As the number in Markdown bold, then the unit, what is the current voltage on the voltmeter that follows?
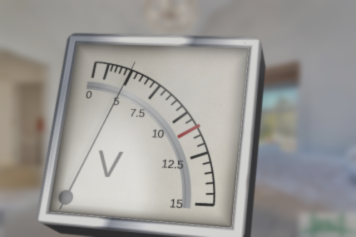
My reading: **5** V
